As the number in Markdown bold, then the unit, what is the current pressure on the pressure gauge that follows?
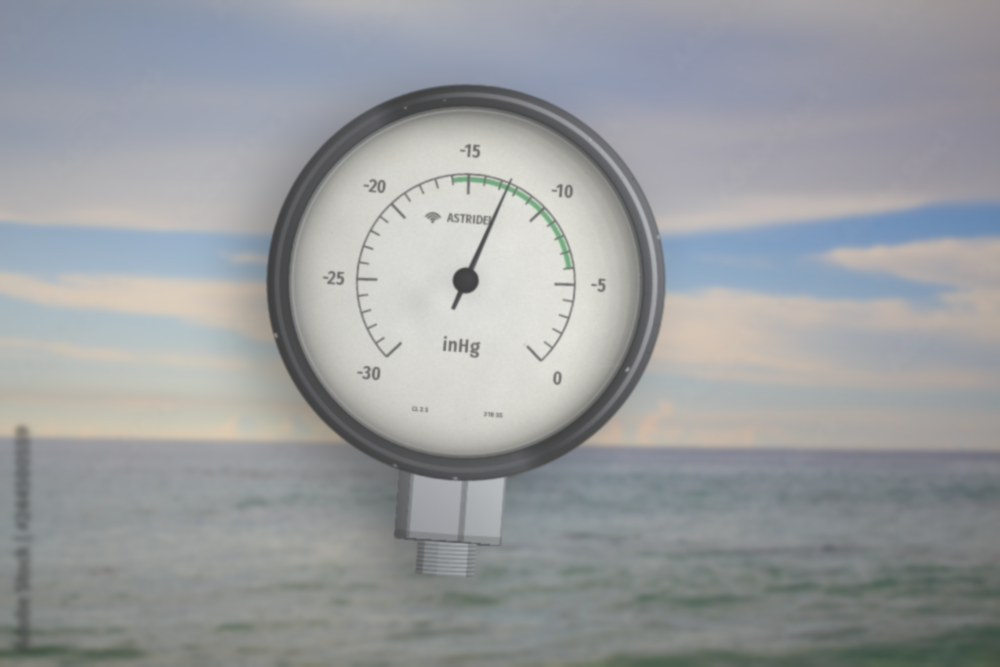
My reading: **-12.5** inHg
